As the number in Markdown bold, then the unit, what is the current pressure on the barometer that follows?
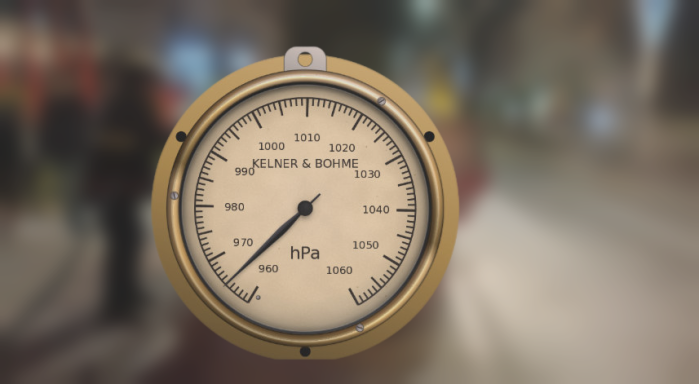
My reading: **965** hPa
